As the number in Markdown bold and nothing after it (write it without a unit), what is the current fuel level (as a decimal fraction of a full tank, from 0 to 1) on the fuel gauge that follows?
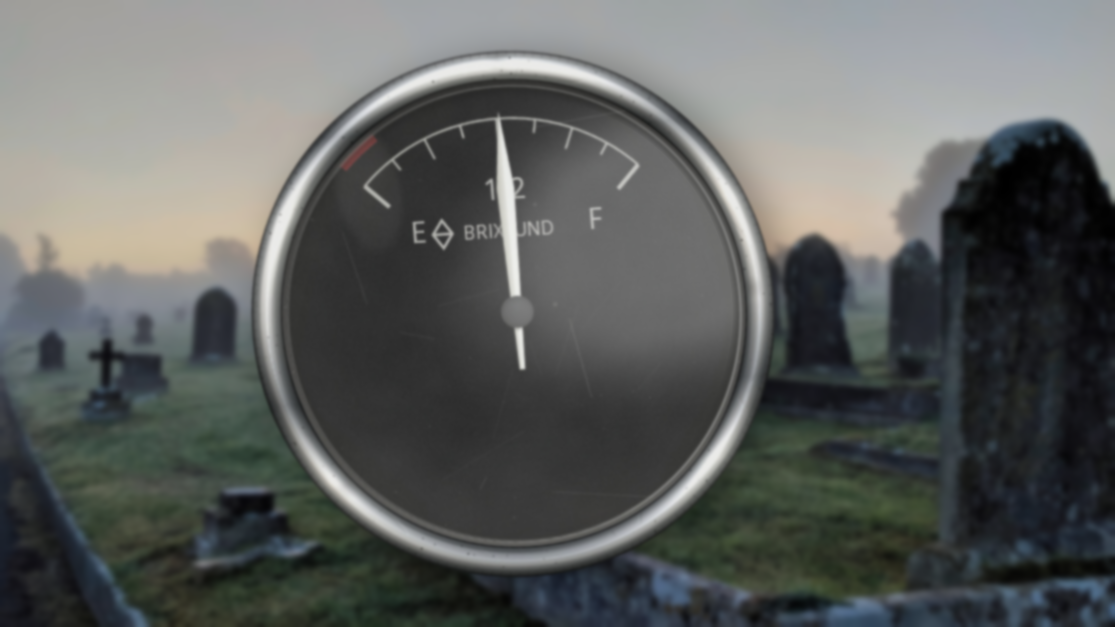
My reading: **0.5**
